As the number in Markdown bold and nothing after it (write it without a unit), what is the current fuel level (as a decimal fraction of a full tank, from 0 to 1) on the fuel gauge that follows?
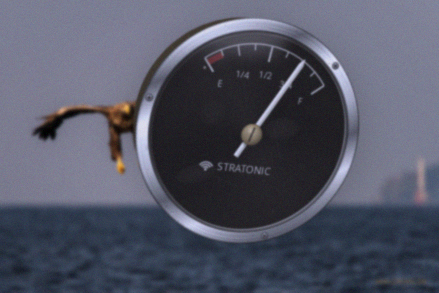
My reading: **0.75**
